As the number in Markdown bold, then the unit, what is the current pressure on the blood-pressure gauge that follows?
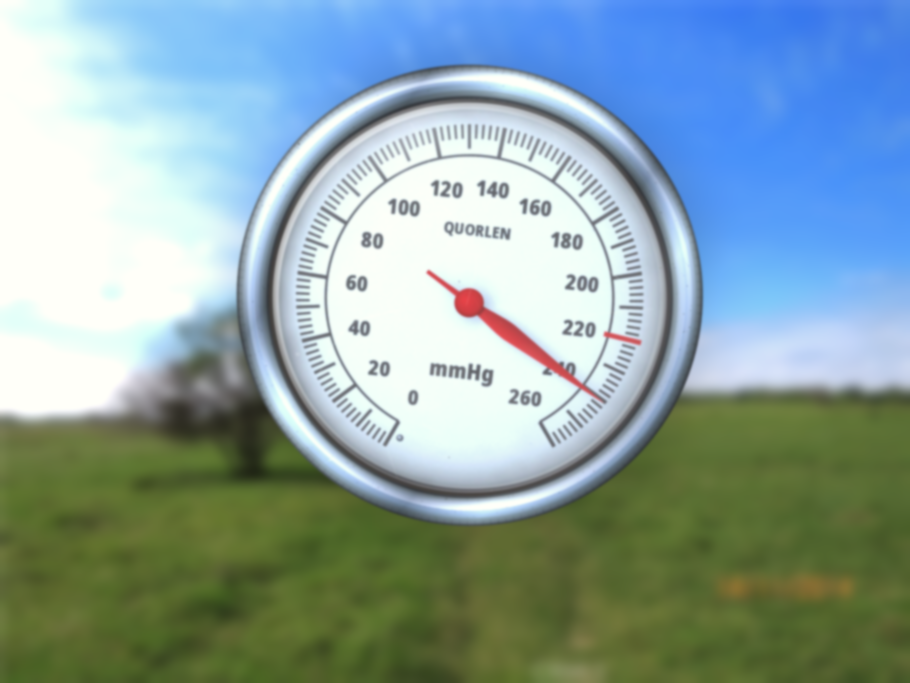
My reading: **240** mmHg
